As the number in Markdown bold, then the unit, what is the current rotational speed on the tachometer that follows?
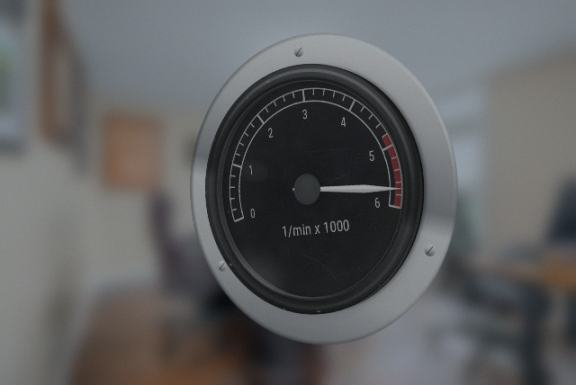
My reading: **5700** rpm
